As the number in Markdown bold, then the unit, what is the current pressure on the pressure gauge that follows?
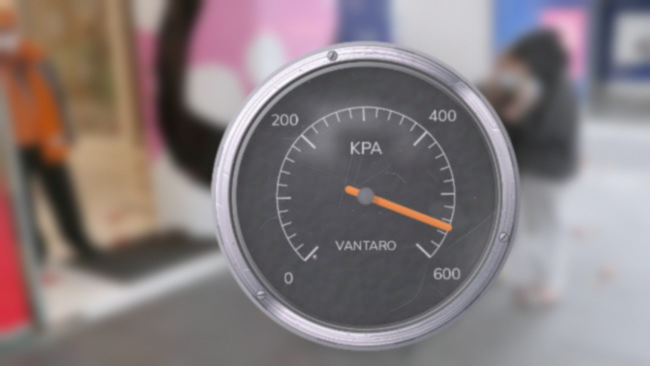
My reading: **550** kPa
